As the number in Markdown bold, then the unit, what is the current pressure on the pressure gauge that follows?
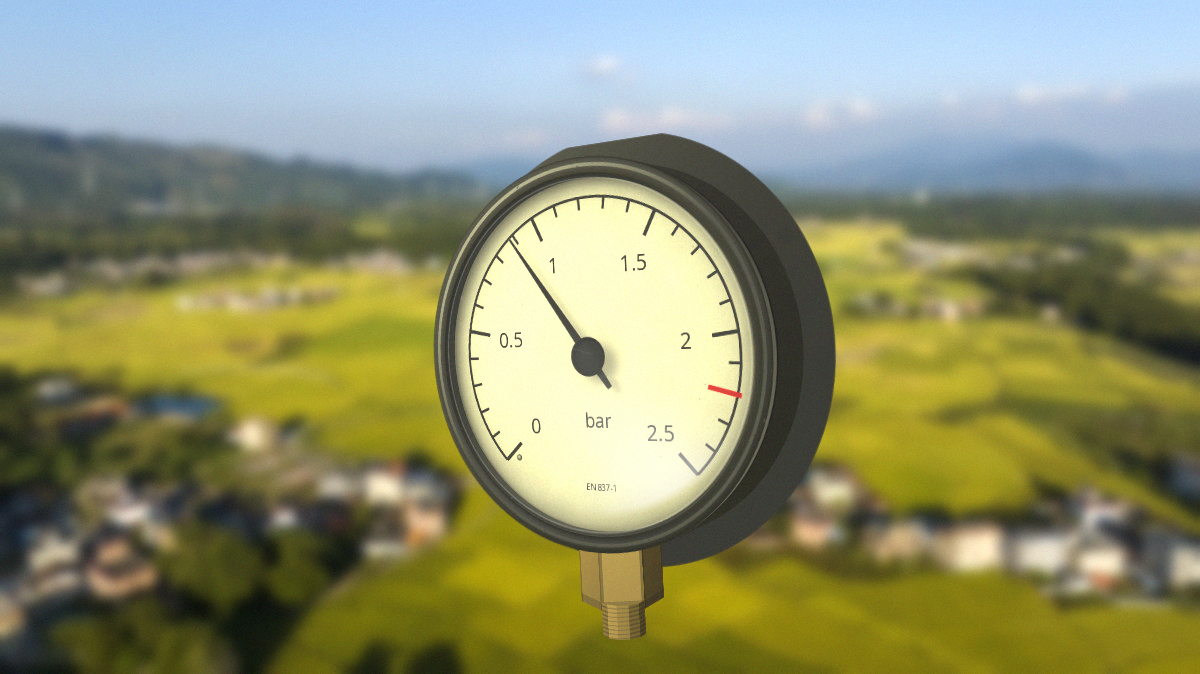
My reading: **0.9** bar
